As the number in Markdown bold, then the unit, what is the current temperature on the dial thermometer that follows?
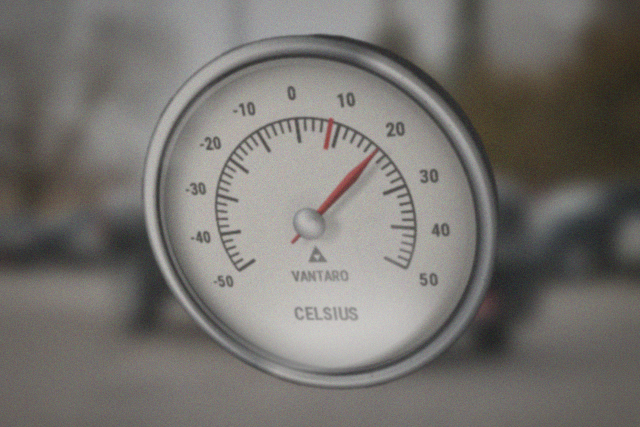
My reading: **20** °C
